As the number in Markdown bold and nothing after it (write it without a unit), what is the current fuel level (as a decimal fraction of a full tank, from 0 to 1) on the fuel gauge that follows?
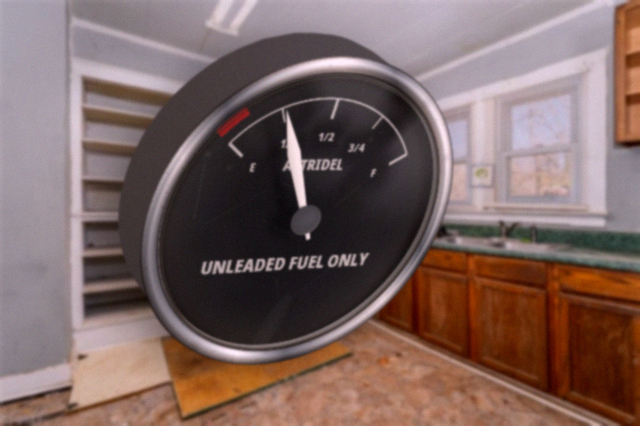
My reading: **0.25**
